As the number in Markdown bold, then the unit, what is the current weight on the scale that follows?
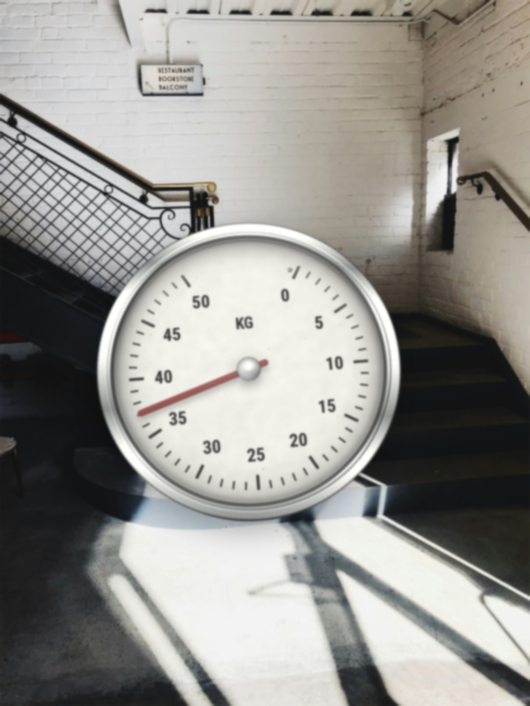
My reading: **37** kg
